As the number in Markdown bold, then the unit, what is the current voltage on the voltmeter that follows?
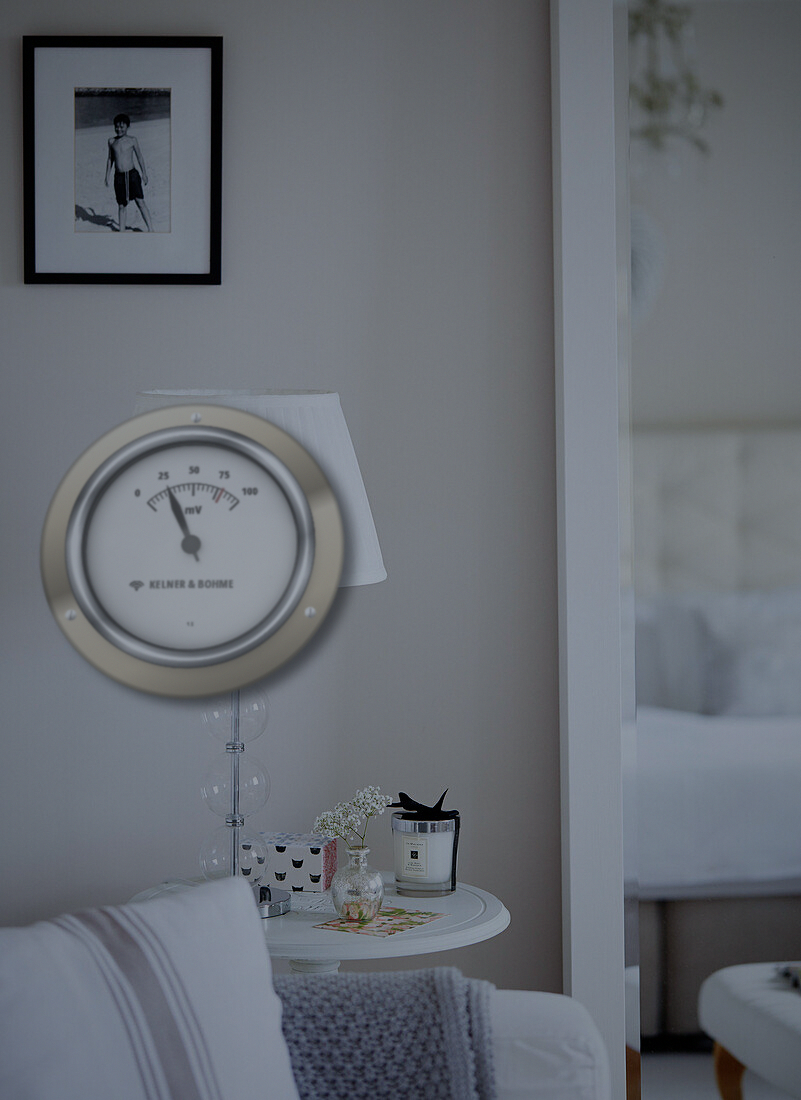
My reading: **25** mV
